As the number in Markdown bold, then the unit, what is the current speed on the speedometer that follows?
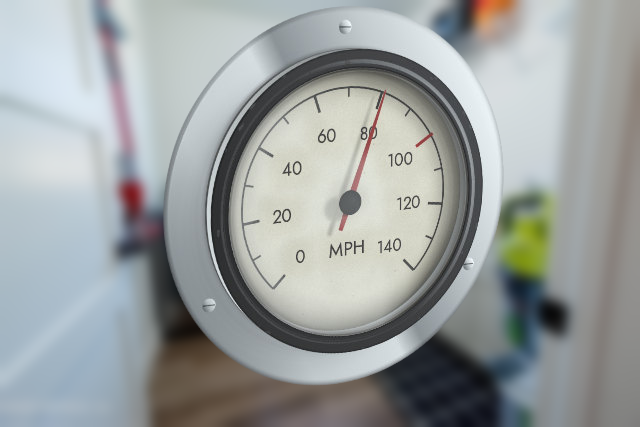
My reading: **80** mph
